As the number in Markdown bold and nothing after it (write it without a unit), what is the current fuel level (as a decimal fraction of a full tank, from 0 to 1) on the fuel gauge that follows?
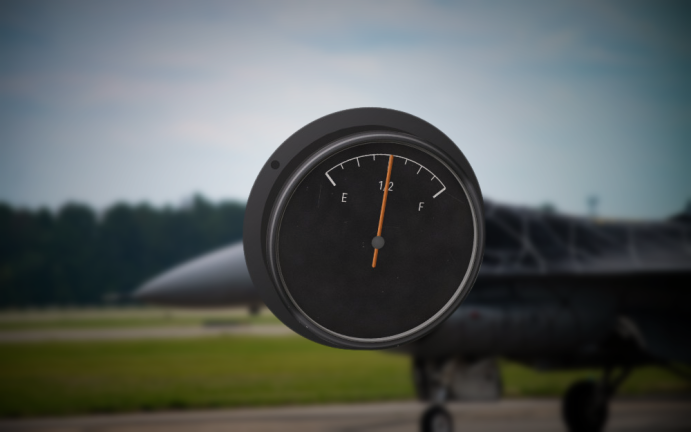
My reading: **0.5**
